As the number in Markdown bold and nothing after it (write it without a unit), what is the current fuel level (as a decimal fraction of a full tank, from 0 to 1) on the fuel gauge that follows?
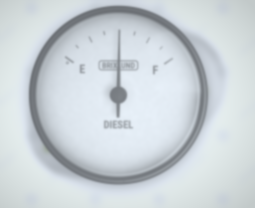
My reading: **0.5**
